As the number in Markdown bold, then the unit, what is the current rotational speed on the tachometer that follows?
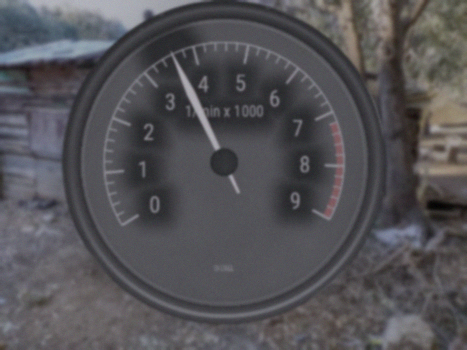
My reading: **3600** rpm
